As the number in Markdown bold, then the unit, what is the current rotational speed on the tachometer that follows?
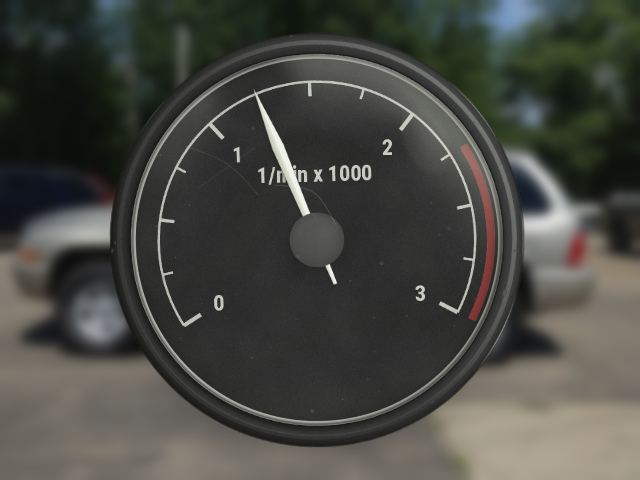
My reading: **1250** rpm
